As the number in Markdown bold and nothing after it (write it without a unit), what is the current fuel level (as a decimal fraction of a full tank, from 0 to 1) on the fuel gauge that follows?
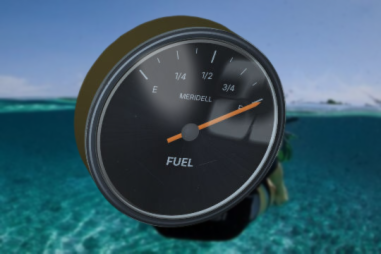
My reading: **1**
